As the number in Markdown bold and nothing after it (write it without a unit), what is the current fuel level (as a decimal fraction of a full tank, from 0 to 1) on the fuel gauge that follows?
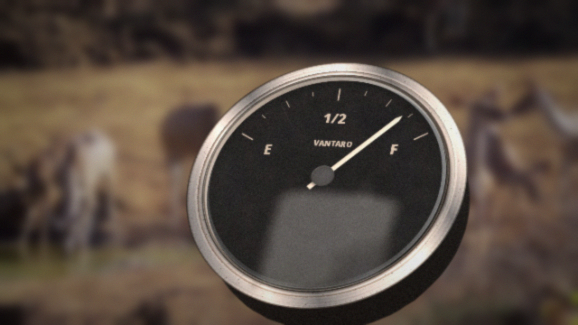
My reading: **0.875**
